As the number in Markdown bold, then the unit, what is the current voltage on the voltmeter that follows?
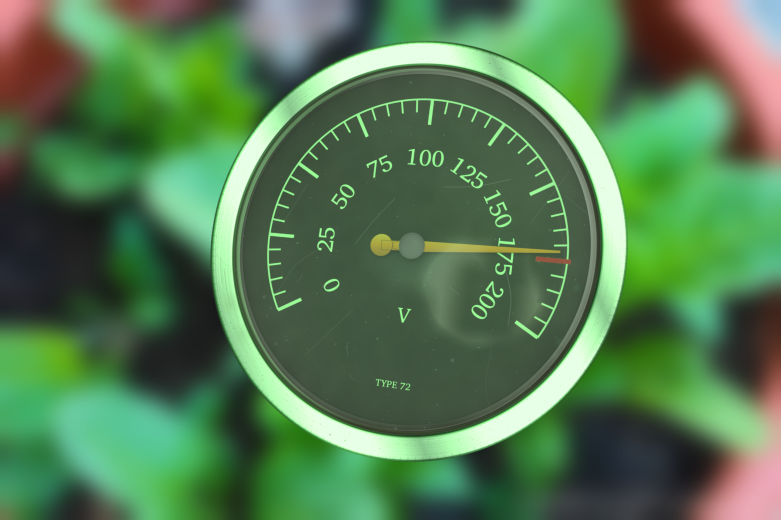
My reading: **172.5** V
